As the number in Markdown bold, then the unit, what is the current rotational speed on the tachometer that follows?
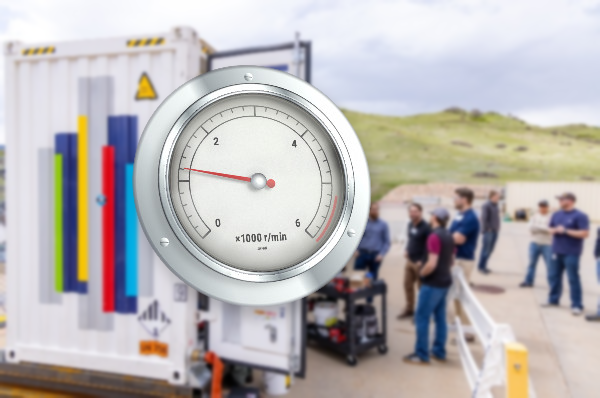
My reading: **1200** rpm
